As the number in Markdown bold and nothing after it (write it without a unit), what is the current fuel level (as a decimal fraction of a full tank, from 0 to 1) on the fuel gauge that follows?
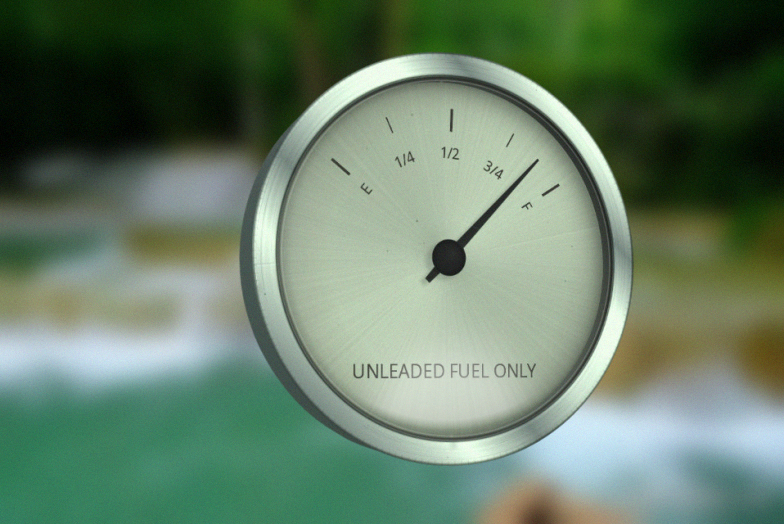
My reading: **0.875**
